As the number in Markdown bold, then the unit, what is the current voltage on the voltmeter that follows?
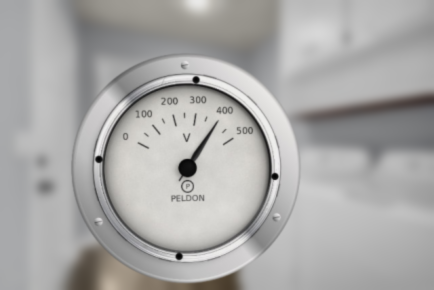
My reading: **400** V
